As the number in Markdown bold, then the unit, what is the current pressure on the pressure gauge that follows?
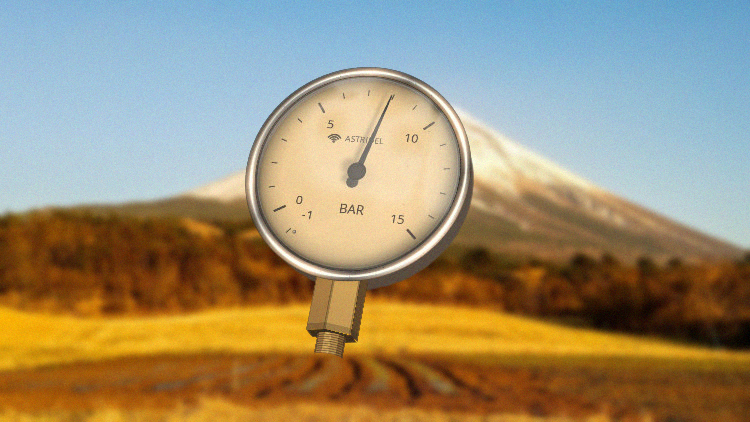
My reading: **8** bar
